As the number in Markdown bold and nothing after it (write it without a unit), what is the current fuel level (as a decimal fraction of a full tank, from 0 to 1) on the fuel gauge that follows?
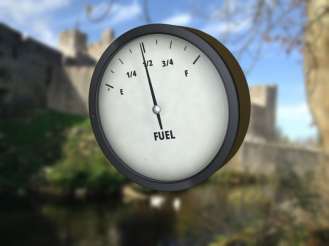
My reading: **0.5**
